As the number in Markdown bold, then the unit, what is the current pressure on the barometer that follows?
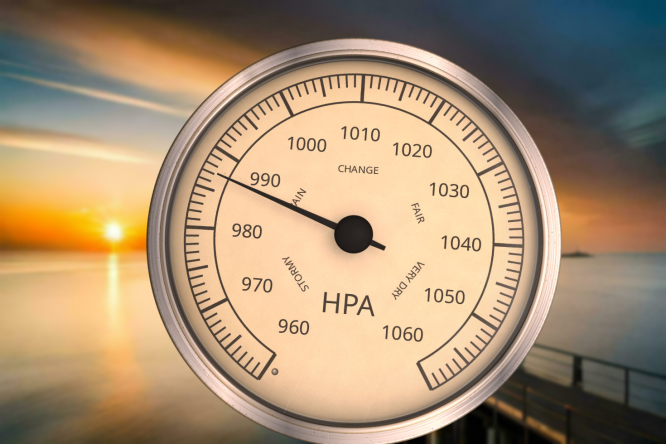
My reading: **987** hPa
